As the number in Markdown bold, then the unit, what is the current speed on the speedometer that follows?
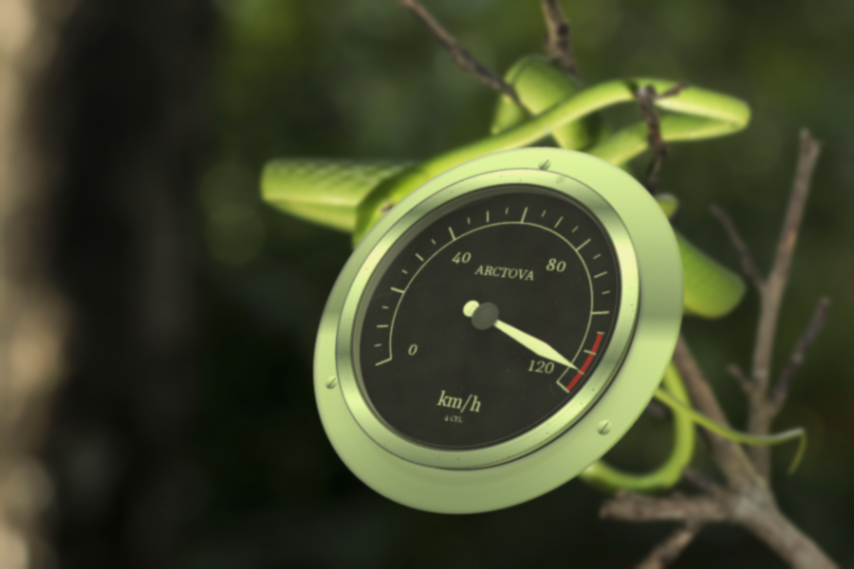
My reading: **115** km/h
